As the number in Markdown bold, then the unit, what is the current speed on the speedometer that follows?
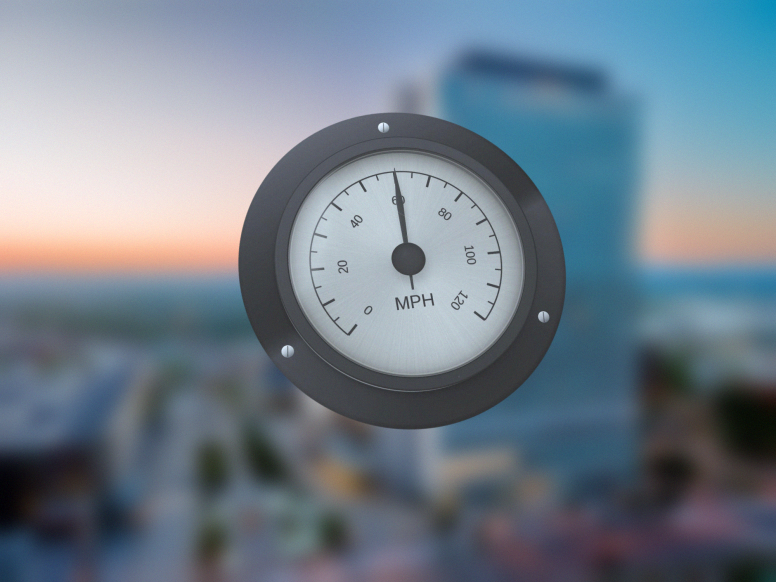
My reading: **60** mph
